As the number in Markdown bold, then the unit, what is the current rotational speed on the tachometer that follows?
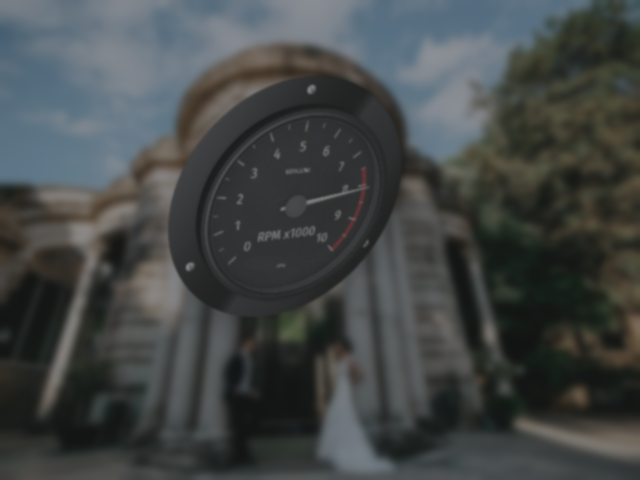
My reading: **8000** rpm
